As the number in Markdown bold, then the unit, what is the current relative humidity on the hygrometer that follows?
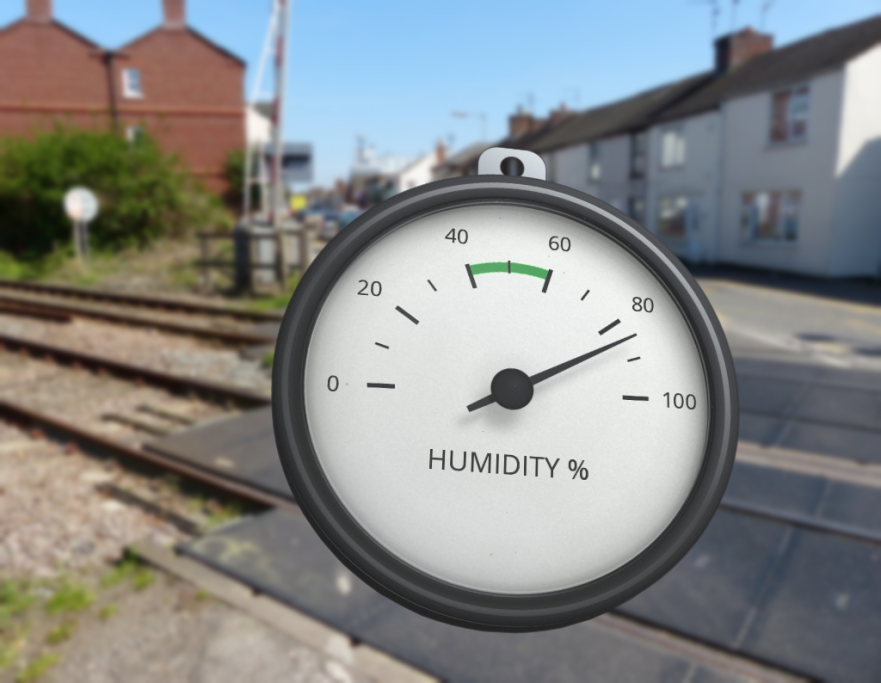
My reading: **85** %
